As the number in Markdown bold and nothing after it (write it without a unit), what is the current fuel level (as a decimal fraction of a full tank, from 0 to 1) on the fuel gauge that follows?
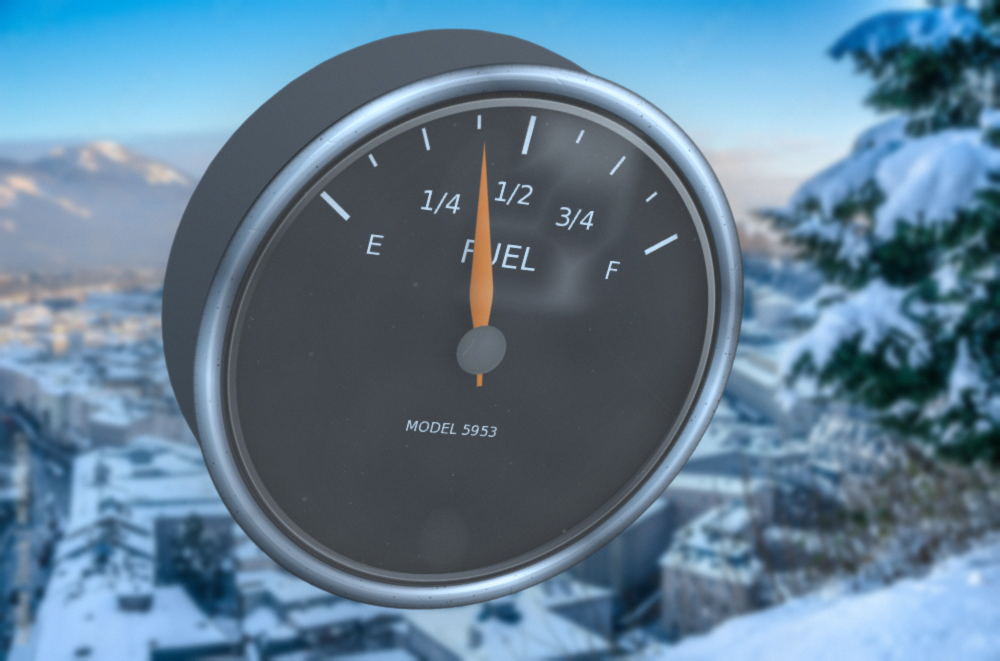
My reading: **0.375**
